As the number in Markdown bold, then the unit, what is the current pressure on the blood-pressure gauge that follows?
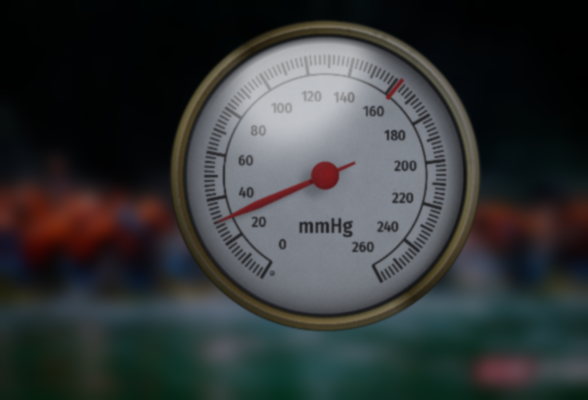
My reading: **30** mmHg
